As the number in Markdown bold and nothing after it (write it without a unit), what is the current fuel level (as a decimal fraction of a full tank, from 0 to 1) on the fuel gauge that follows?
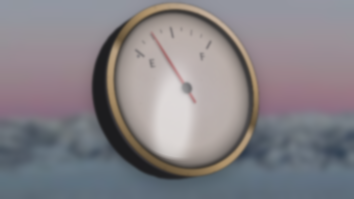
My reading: **0.25**
